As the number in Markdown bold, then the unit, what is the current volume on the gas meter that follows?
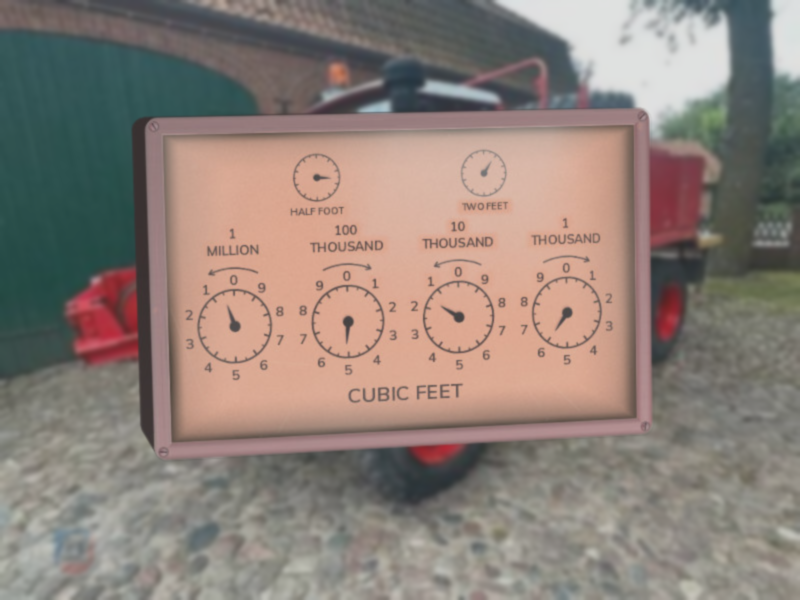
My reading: **51600** ft³
